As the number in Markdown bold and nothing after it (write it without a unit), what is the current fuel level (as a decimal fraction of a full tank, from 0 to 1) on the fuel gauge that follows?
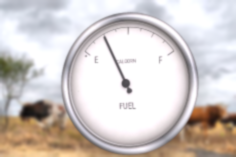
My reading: **0.25**
